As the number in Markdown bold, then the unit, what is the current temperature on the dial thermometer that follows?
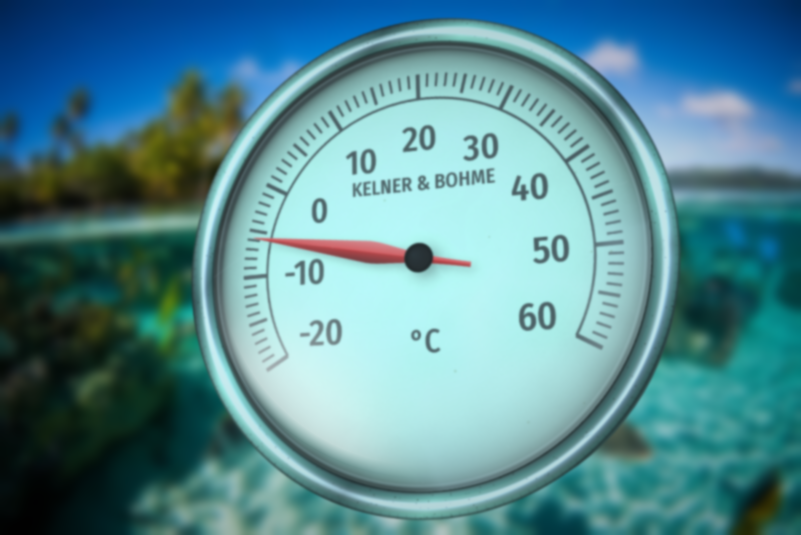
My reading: **-6** °C
